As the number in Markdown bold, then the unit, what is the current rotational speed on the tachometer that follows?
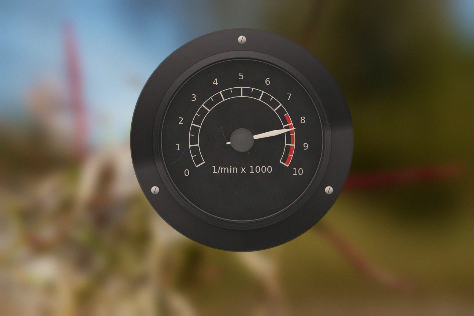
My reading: **8250** rpm
